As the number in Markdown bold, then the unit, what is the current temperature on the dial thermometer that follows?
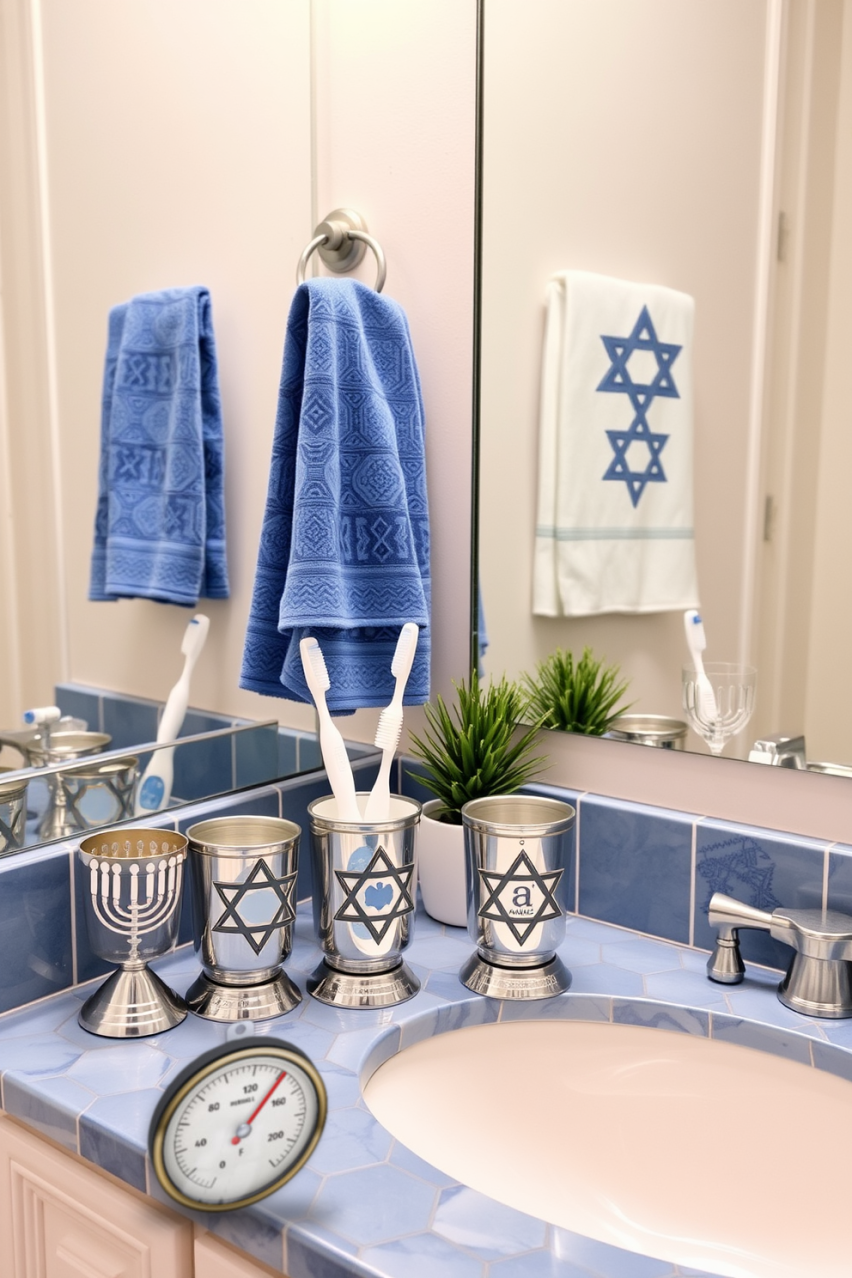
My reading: **140** °F
